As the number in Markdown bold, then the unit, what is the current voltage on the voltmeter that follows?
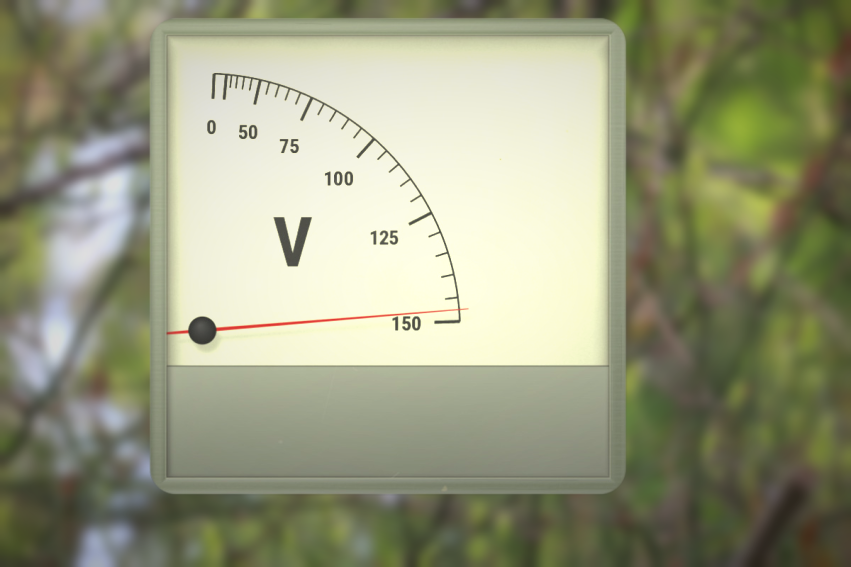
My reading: **147.5** V
